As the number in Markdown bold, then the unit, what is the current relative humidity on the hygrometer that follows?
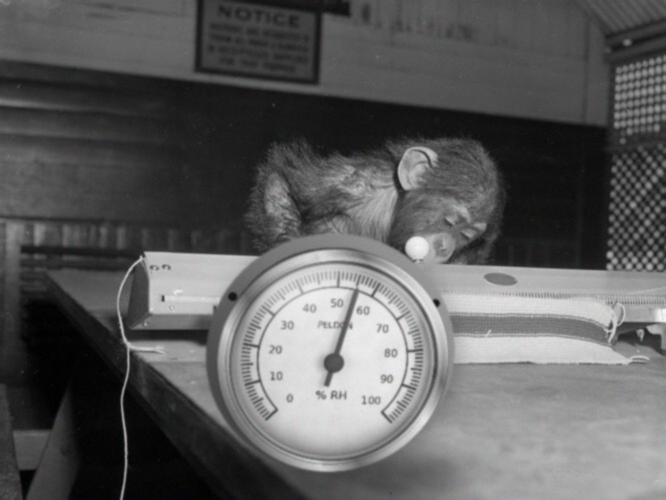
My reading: **55** %
